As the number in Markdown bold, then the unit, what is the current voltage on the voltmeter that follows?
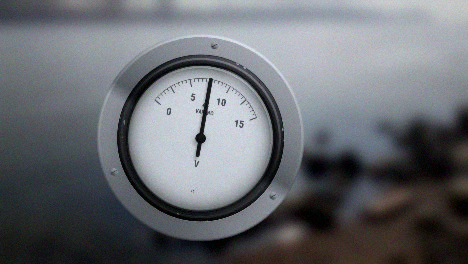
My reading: **7.5** V
